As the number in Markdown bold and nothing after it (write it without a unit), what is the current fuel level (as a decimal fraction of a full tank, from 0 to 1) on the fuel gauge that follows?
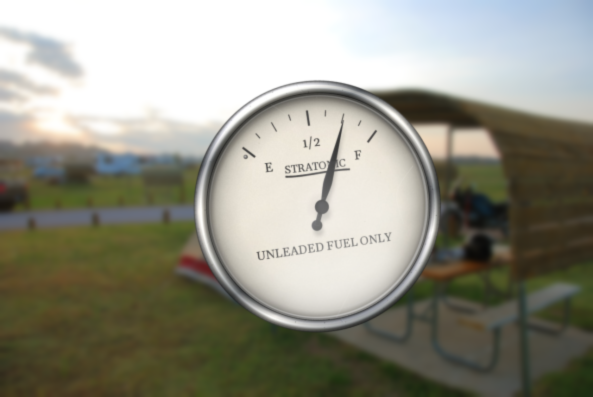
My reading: **0.75**
